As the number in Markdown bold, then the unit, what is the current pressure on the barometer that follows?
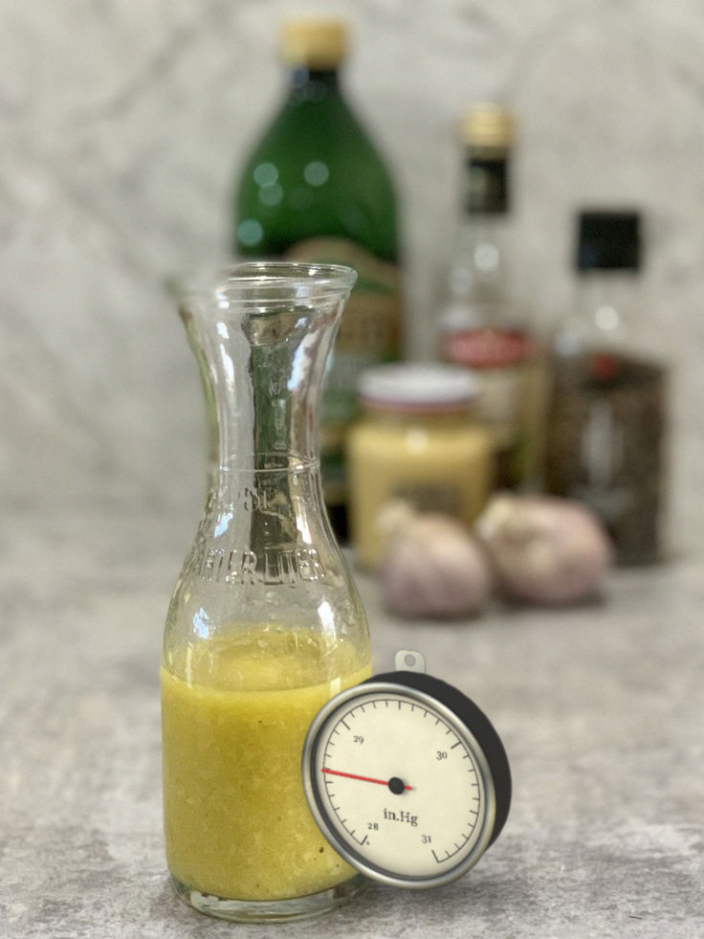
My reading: **28.6** inHg
